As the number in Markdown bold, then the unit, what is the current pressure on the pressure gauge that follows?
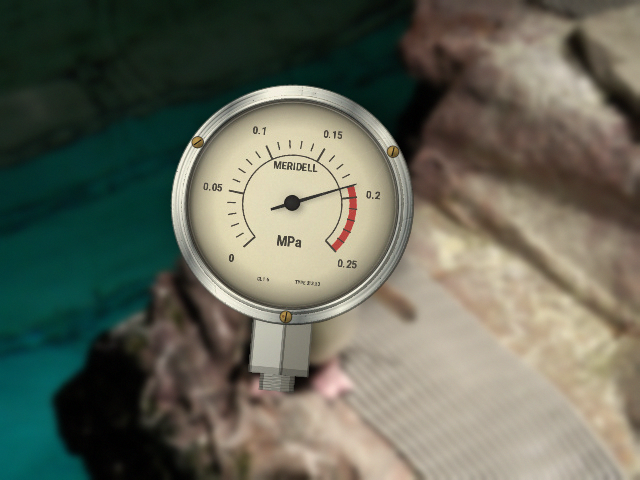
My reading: **0.19** MPa
